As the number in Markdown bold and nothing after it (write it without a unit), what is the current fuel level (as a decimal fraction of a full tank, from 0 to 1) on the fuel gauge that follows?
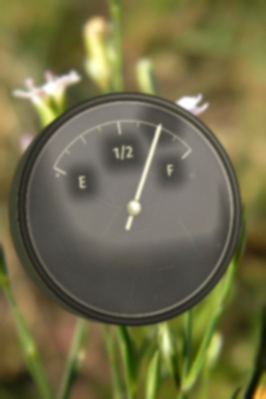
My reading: **0.75**
